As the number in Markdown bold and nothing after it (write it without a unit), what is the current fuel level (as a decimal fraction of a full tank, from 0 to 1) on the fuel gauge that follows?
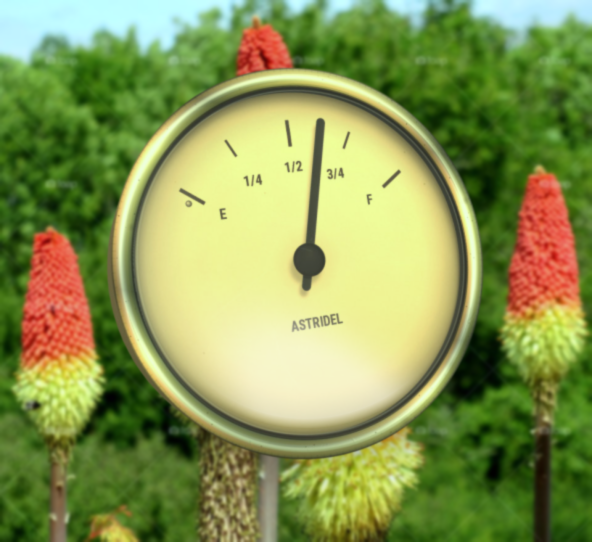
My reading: **0.625**
